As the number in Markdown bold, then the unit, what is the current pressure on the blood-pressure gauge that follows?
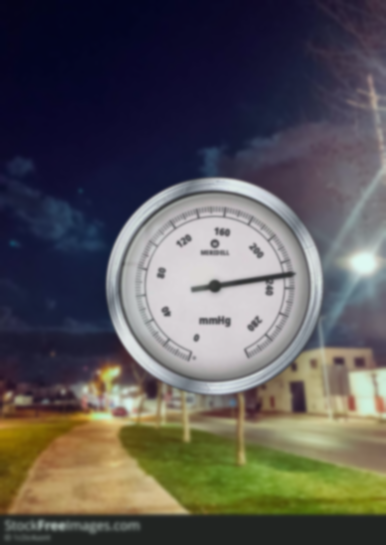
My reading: **230** mmHg
